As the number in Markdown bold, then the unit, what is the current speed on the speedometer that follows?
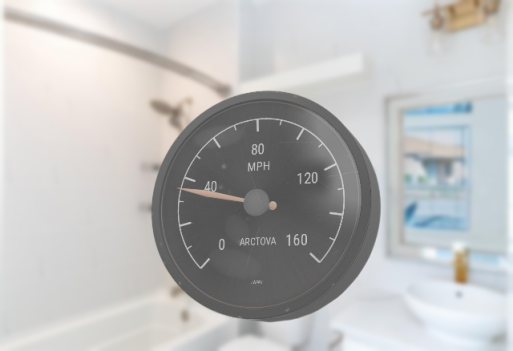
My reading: **35** mph
